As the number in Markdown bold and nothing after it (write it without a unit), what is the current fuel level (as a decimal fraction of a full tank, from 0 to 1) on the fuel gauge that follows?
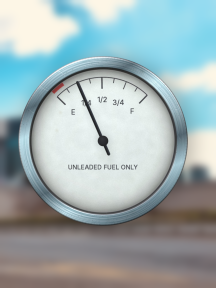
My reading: **0.25**
